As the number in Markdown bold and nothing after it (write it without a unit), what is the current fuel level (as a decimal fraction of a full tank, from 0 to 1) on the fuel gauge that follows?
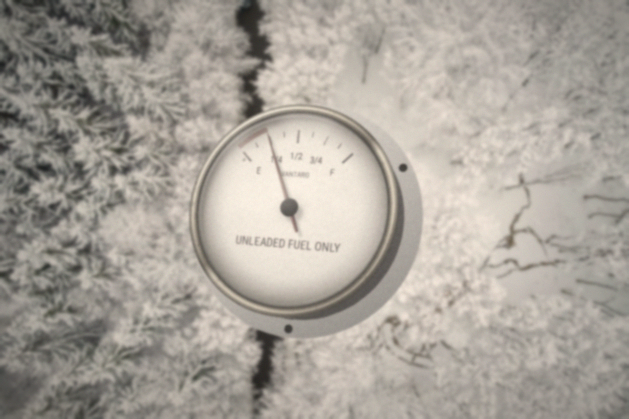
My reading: **0.25**
